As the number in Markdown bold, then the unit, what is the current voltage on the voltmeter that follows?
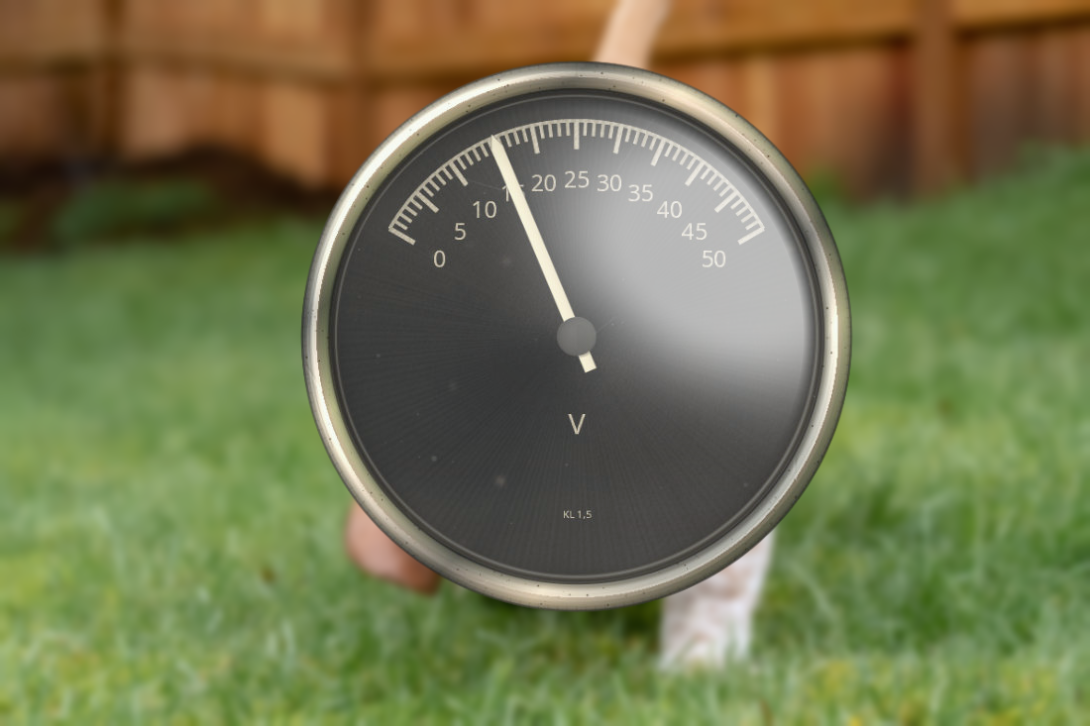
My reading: **15.5** V
